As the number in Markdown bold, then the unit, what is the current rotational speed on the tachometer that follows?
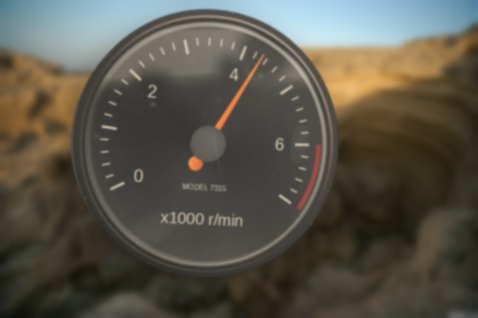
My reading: **4300** rpm
